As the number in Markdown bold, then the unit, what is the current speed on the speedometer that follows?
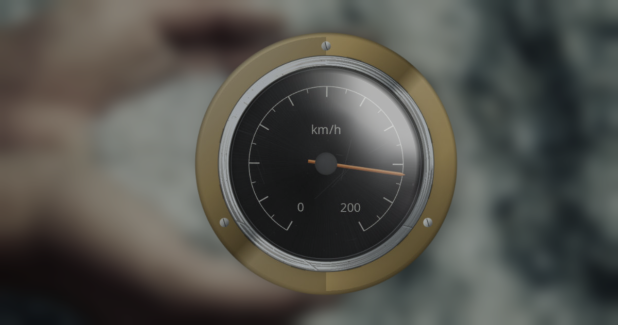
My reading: **165** km/h
